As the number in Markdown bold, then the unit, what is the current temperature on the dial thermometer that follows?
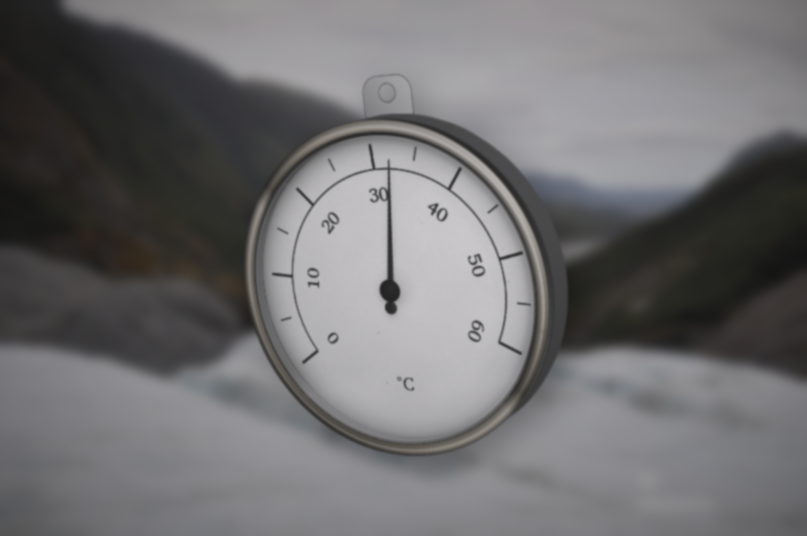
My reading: **32.5** °C
